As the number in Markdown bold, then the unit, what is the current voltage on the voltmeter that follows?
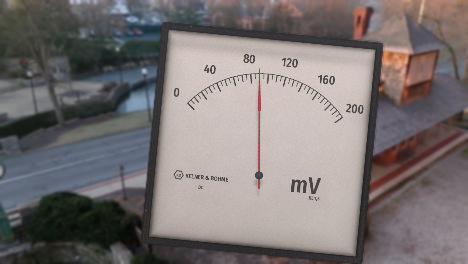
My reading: **90** mV
